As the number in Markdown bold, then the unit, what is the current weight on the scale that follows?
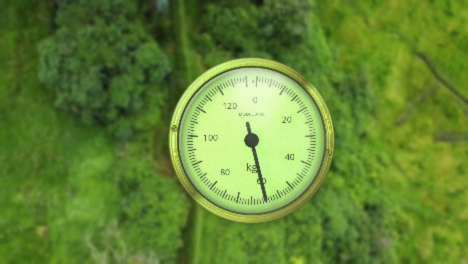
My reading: **60** kg
